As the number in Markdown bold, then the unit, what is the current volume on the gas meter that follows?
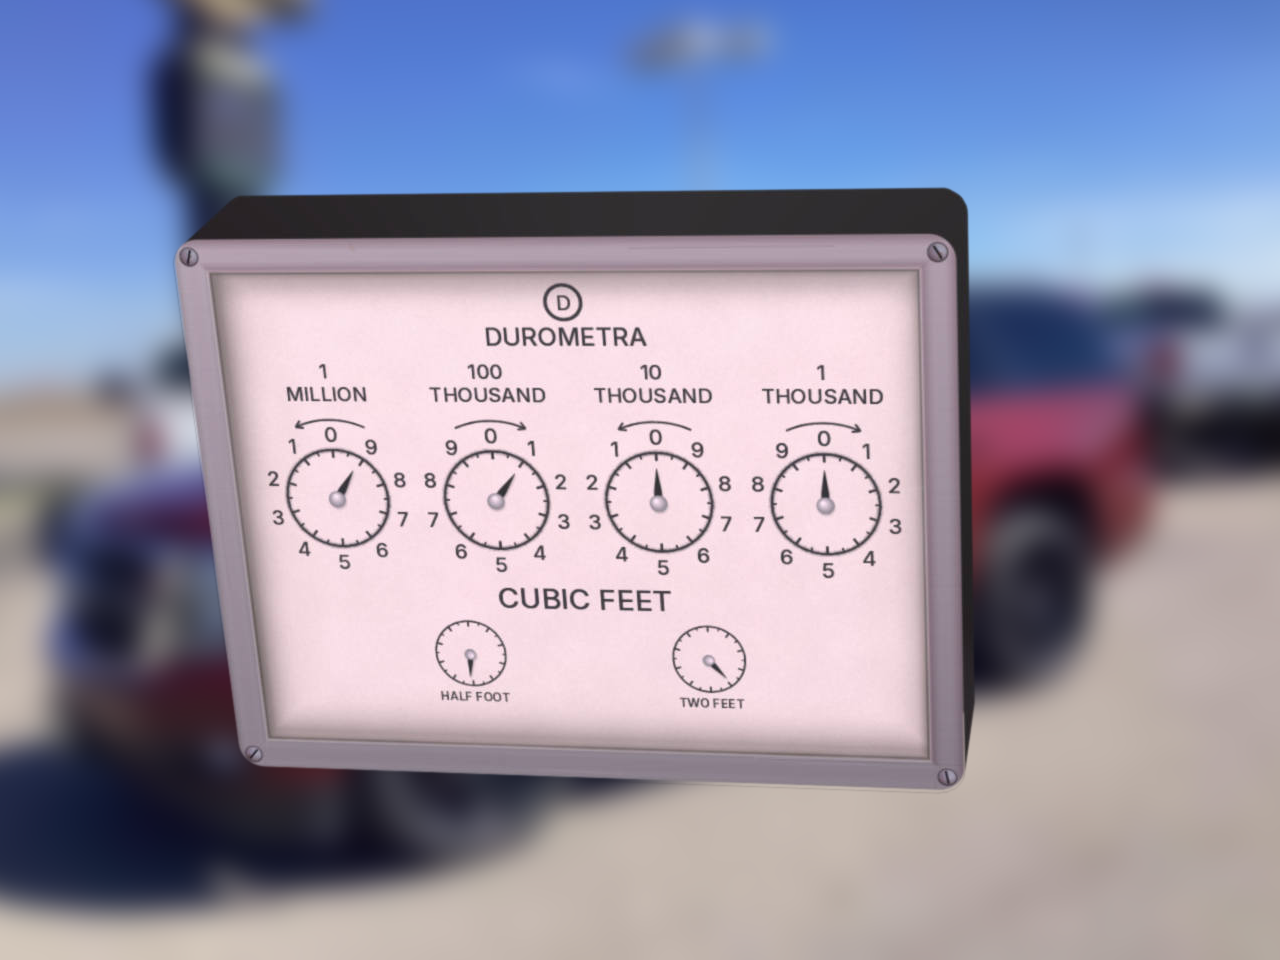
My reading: **910000** ft³
